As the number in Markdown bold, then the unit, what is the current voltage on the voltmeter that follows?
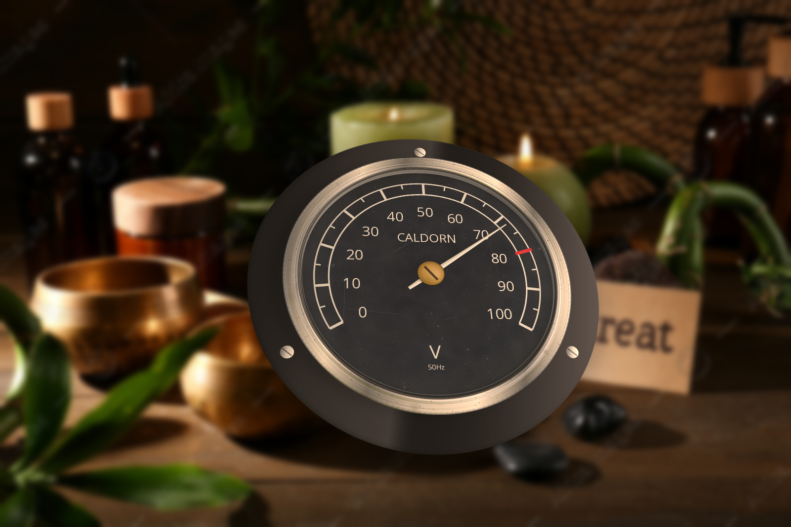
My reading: **72.5** V
